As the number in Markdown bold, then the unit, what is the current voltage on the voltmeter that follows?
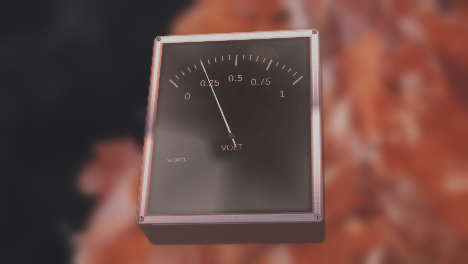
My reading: **0.25** V
